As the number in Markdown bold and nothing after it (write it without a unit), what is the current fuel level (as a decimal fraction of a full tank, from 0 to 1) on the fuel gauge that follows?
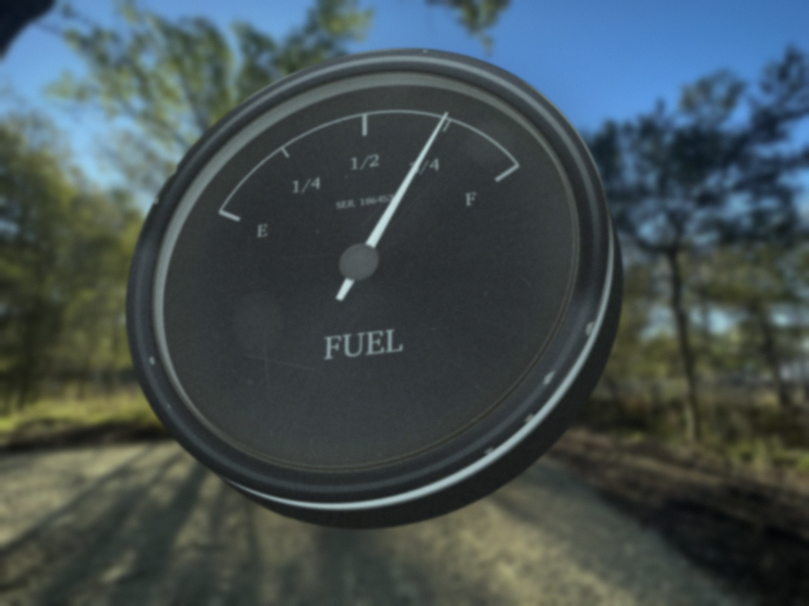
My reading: **0.75**
